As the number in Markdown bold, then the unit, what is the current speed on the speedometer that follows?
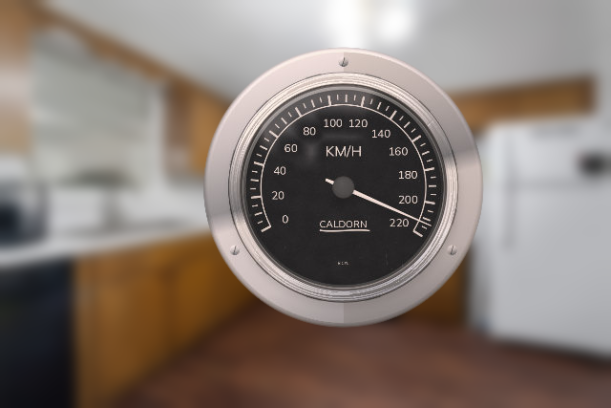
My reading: **212.5** km/h
